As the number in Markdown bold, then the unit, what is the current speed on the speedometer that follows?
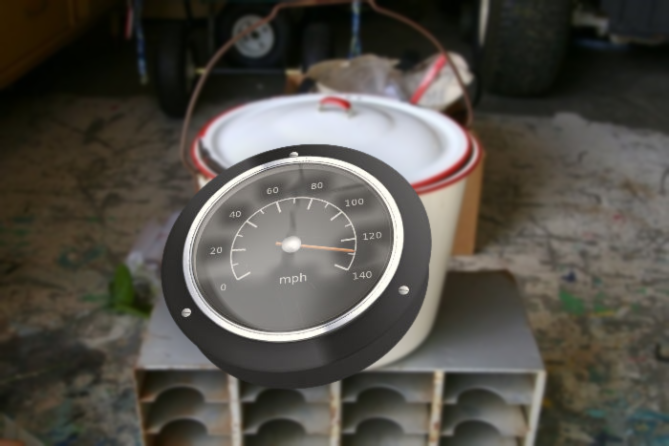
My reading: **130** mph
